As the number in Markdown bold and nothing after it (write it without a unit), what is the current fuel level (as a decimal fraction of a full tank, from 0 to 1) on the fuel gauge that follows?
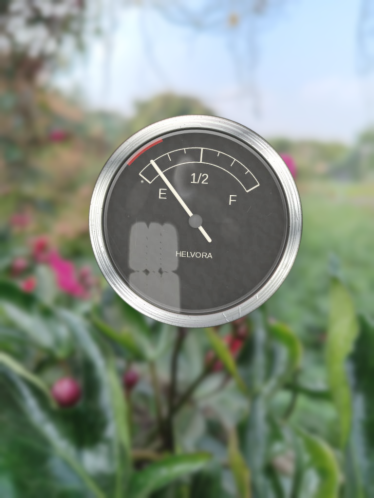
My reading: **0.125**
